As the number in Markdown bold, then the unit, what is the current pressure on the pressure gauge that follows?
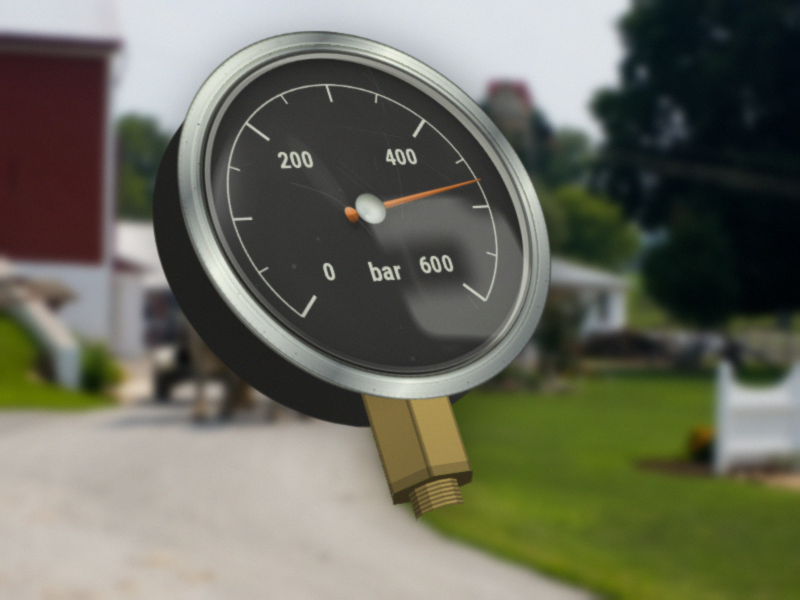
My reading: **475** bar
